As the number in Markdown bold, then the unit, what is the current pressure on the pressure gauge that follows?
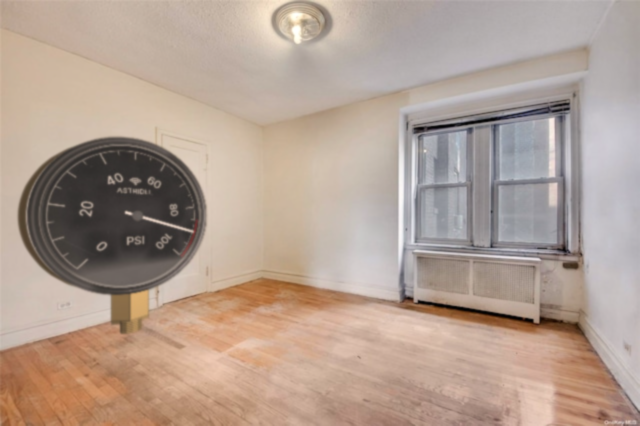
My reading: **90** psi
